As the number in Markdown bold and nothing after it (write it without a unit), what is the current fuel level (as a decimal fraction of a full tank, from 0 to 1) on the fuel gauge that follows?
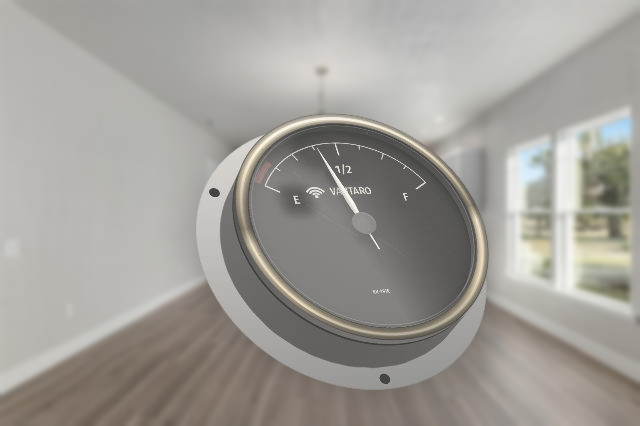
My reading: **0.375**
